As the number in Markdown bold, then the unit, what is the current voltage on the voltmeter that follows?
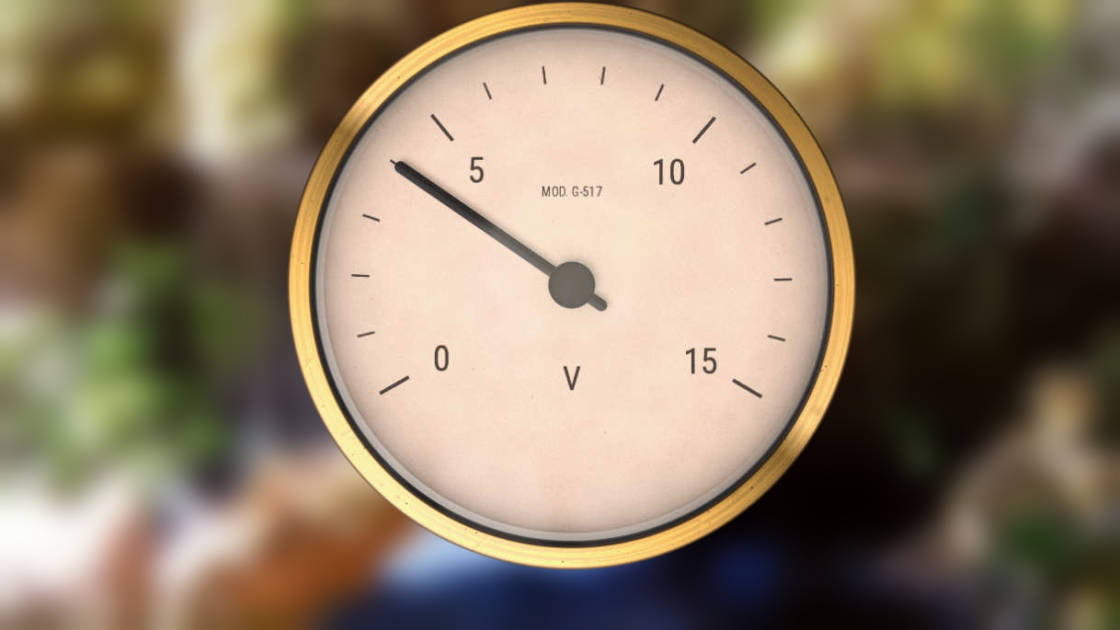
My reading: **4** V
